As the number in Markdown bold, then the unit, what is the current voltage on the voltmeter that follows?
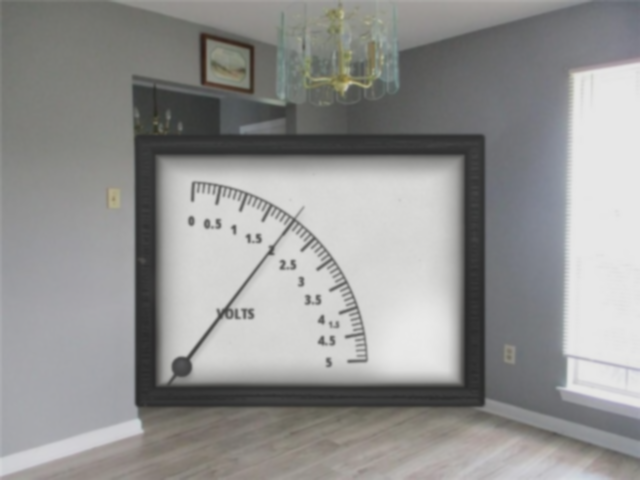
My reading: **2** V
